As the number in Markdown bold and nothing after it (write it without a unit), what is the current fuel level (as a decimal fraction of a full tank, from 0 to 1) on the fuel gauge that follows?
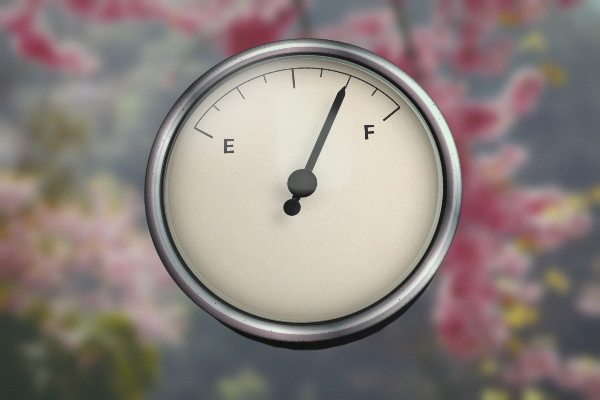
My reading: **0.75**
